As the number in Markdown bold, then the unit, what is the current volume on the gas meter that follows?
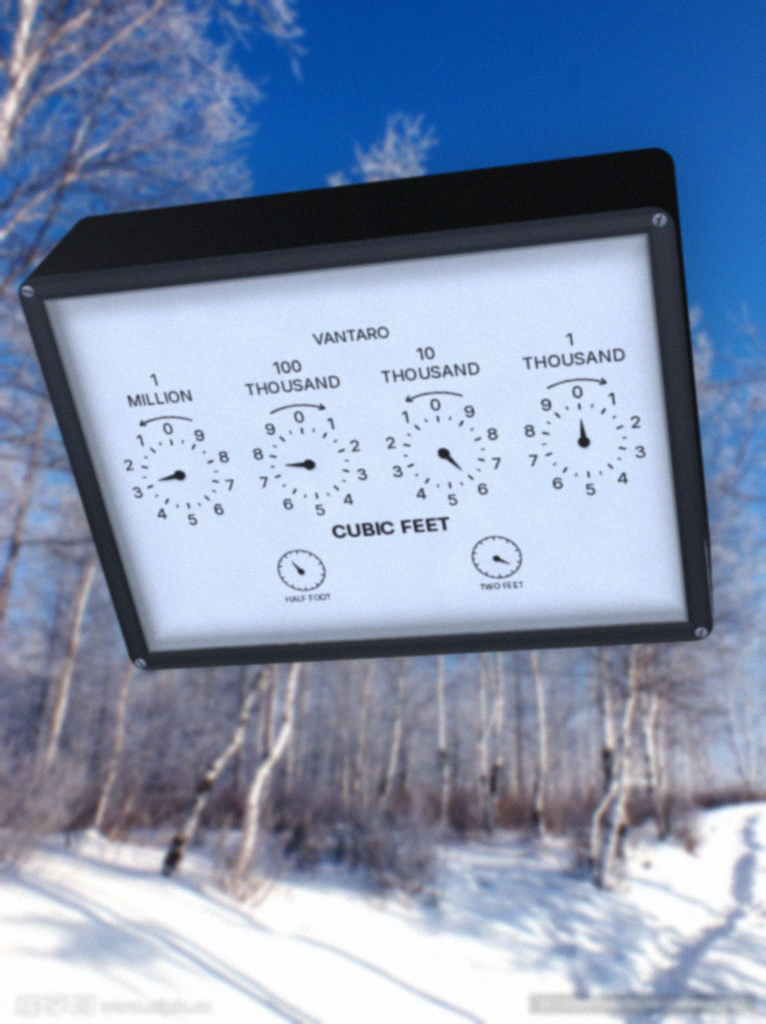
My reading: **276000** ft³
